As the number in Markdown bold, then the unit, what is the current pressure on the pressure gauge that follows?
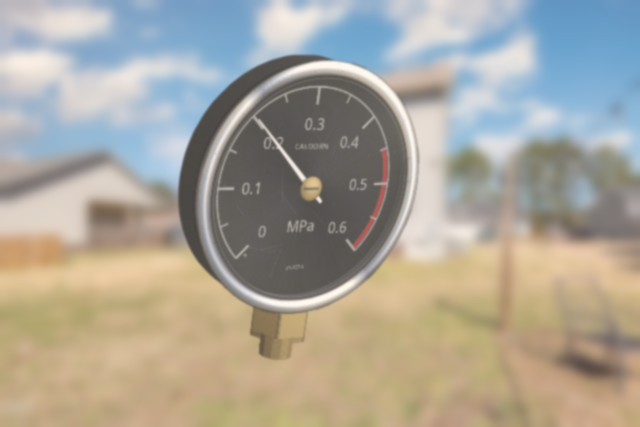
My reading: **0.2** MPa
